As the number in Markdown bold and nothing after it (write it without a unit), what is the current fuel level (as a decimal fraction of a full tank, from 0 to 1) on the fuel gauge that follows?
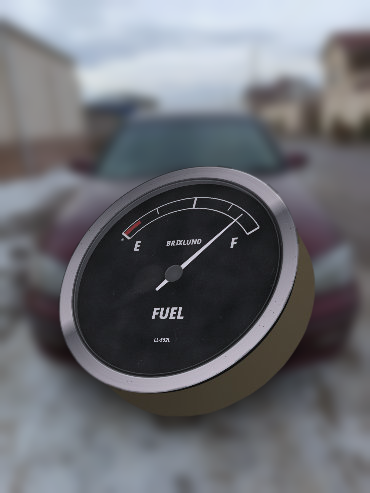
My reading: **0.875**
